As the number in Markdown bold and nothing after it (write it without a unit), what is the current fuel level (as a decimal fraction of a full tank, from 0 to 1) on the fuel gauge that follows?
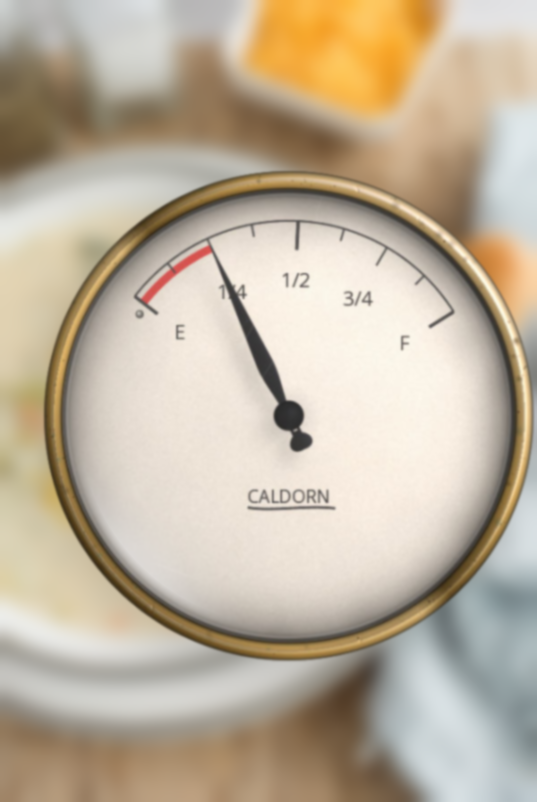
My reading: **0.25**
